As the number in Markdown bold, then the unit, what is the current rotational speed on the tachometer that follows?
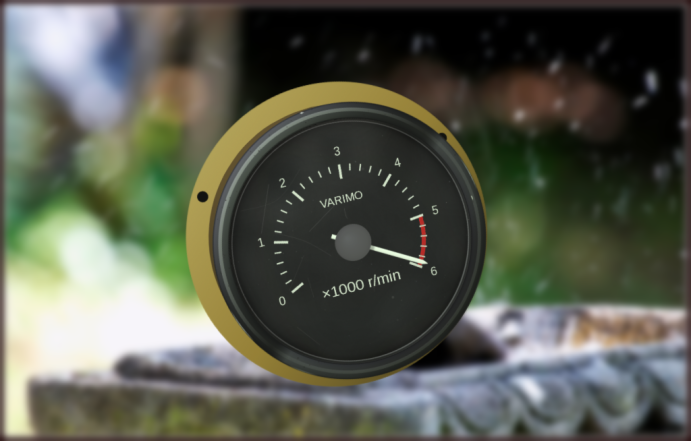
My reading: **5900** rpm
